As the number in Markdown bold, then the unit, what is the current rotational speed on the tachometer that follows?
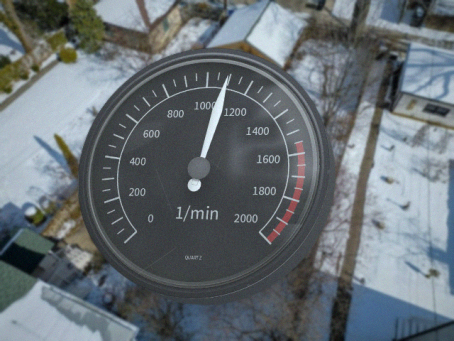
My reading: **1100** rpm
